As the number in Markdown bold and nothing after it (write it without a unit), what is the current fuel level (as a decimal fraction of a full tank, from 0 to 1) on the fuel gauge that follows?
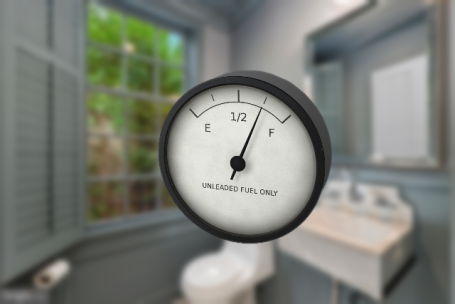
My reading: **0.75**
